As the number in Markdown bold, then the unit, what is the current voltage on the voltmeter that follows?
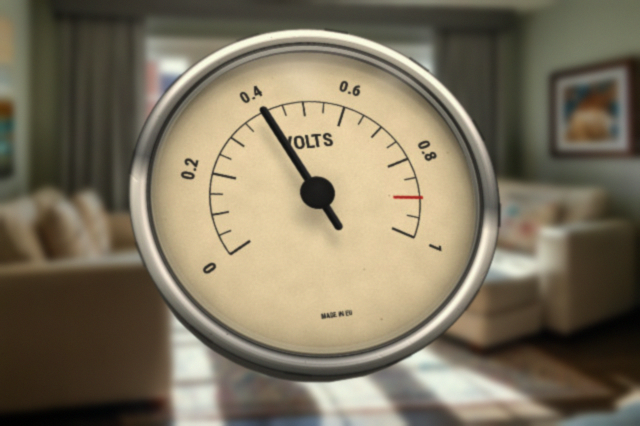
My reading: **0.4** V
